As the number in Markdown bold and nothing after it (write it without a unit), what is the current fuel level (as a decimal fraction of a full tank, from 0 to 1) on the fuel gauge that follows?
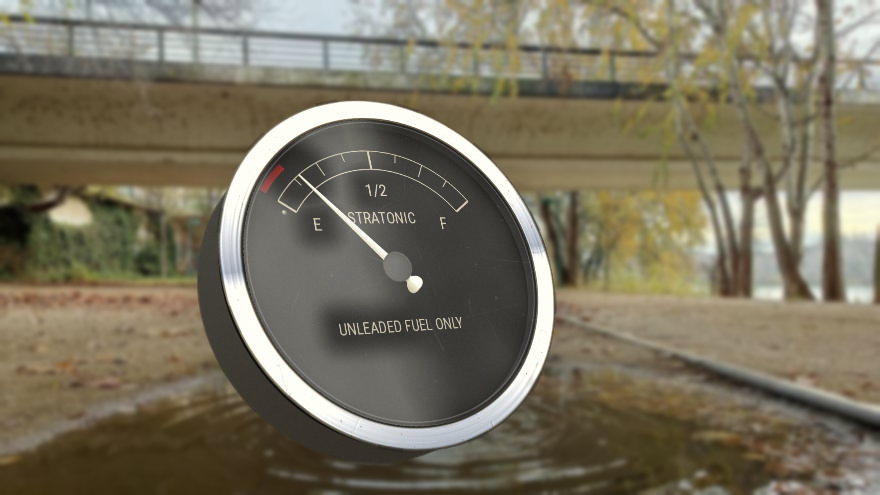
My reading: **0.125**
